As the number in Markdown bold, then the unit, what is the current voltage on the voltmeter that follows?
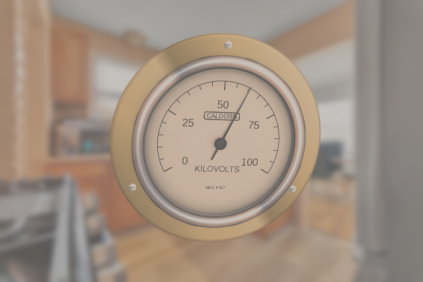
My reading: **60** kV
